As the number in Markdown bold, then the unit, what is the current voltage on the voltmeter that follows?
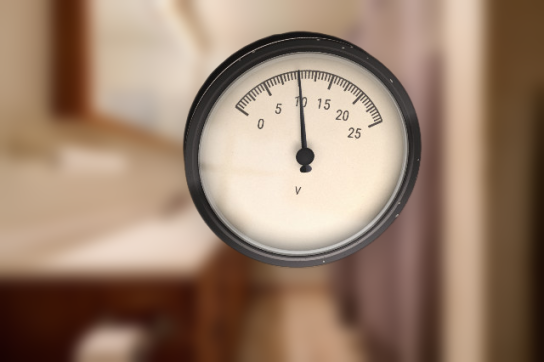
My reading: **10** V
